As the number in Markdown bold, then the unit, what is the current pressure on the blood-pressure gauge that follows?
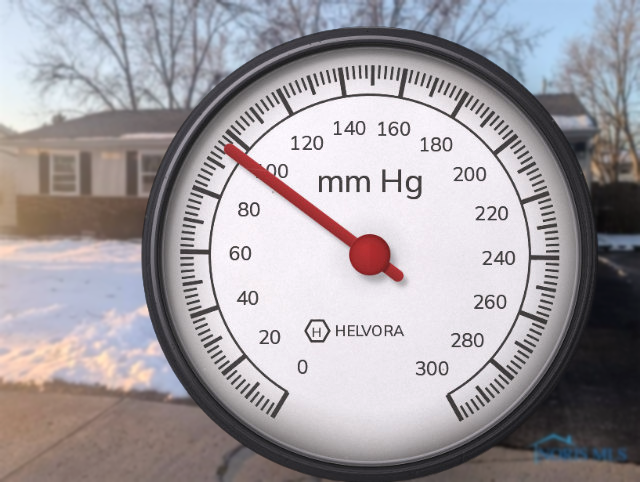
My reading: **96** mmHg
